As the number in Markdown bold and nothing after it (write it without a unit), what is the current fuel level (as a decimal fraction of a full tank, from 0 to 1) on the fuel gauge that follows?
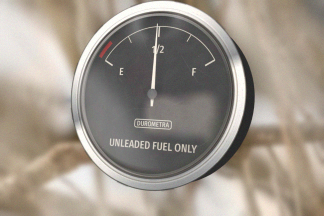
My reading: **0.5**
